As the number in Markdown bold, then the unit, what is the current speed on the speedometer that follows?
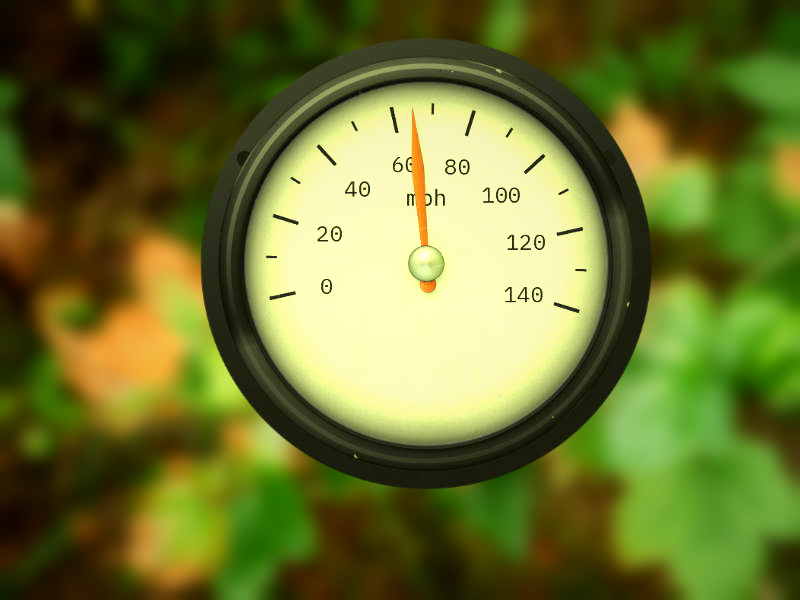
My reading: **65** mph
